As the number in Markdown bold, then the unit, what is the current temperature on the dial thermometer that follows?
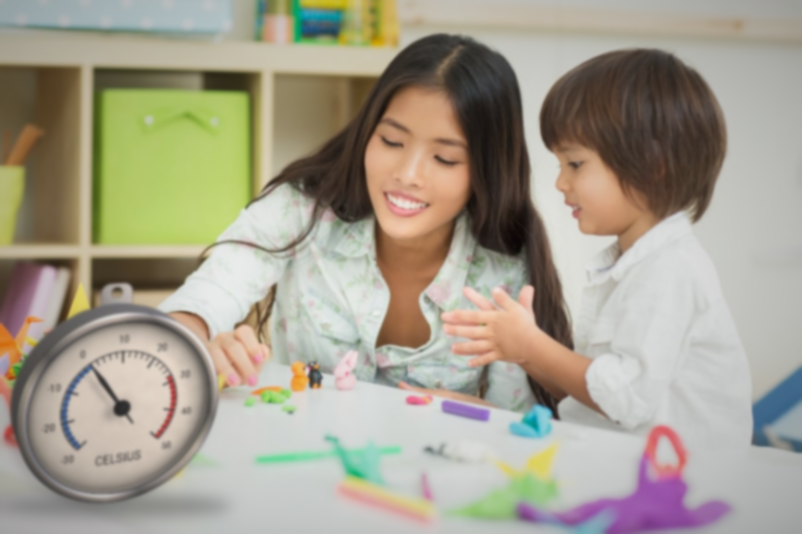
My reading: **0** °C
